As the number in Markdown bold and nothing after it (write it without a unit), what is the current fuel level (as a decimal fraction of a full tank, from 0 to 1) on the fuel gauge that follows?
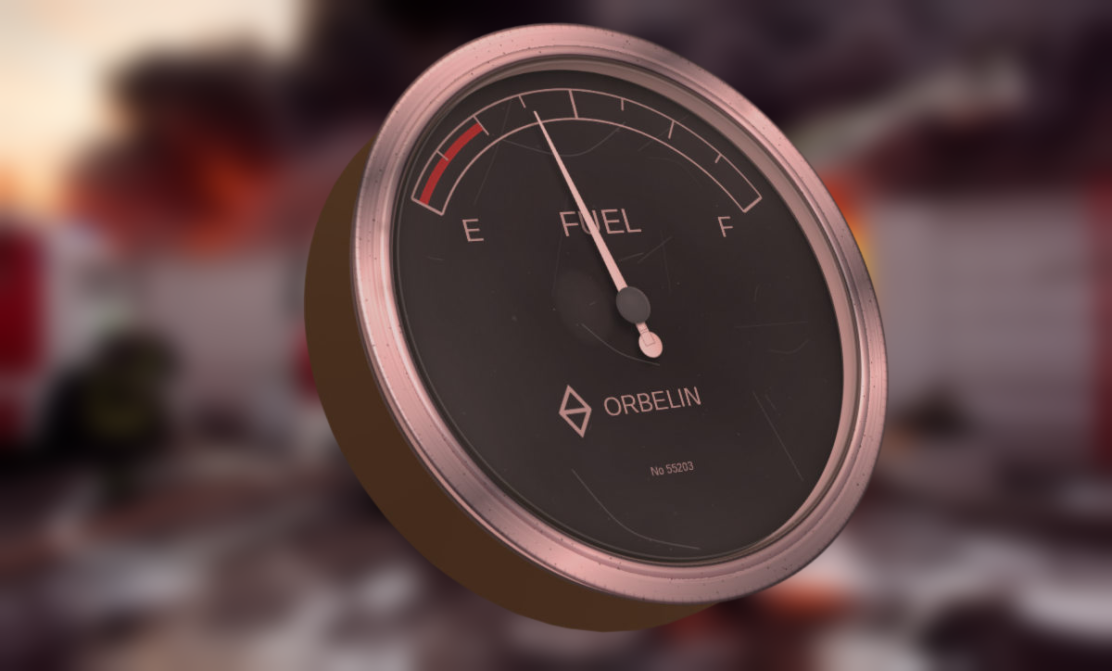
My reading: **0.375**
